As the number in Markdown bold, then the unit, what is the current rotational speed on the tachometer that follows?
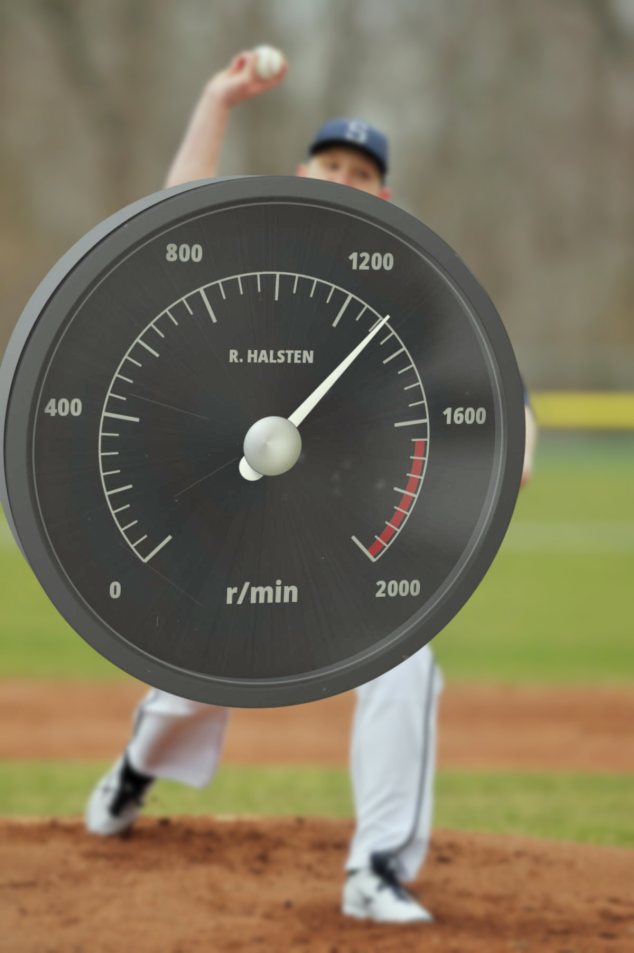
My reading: **1300** rpm
